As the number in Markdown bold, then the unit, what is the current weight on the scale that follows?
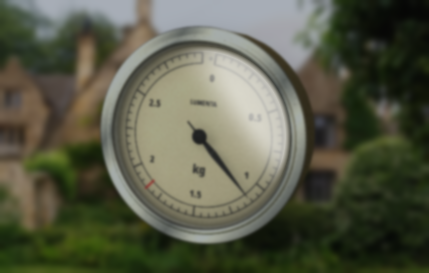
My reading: **1.1** kg
